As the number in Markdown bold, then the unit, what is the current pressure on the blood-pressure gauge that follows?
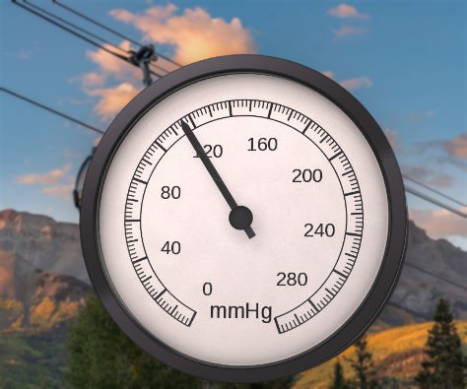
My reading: **116** mmHg
